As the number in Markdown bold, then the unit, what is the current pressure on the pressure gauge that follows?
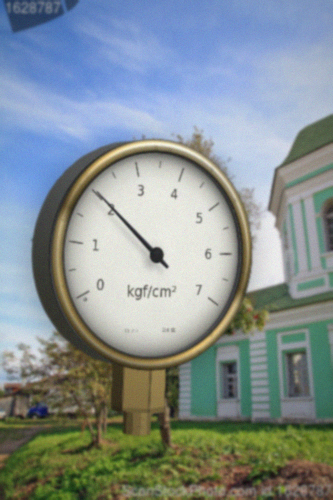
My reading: **2** kg/cm²
